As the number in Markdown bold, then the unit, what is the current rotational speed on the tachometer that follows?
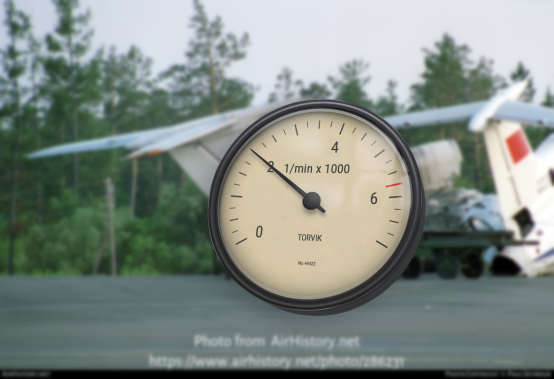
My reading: **2000** rpm
